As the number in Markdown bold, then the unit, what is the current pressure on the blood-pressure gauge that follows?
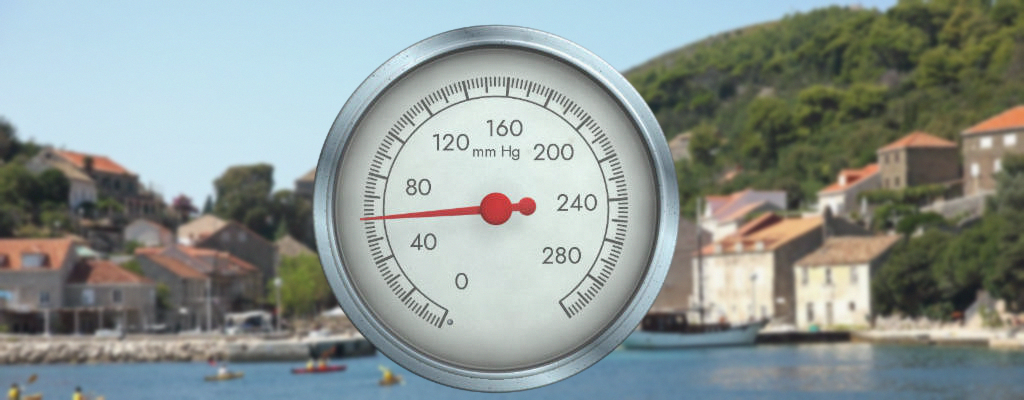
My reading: **60** mmHg
